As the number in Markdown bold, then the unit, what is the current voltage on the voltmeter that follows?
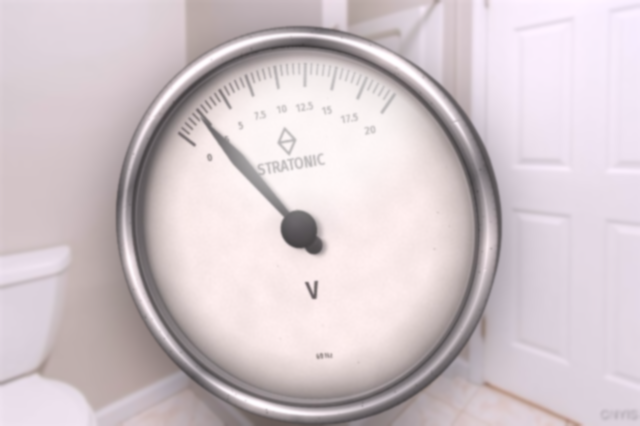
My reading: **2.5** V
